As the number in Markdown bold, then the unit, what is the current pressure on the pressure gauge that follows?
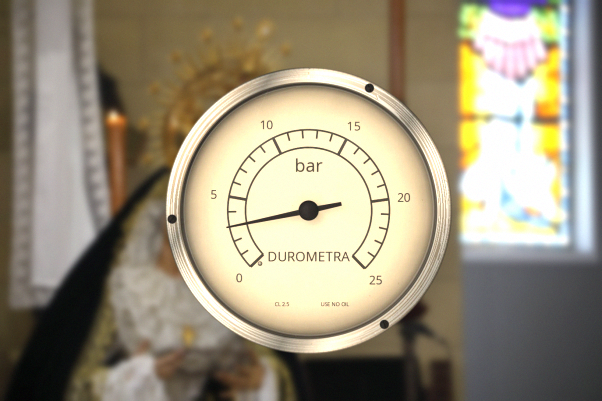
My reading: **3** bar
